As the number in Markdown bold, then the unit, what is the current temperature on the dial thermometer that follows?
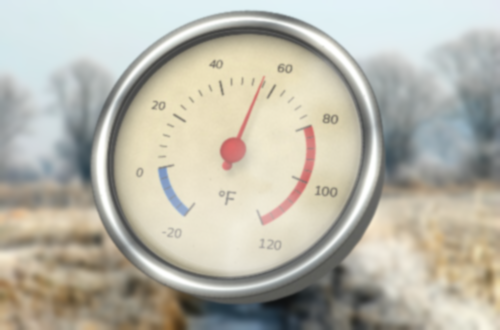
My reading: **56** °F
